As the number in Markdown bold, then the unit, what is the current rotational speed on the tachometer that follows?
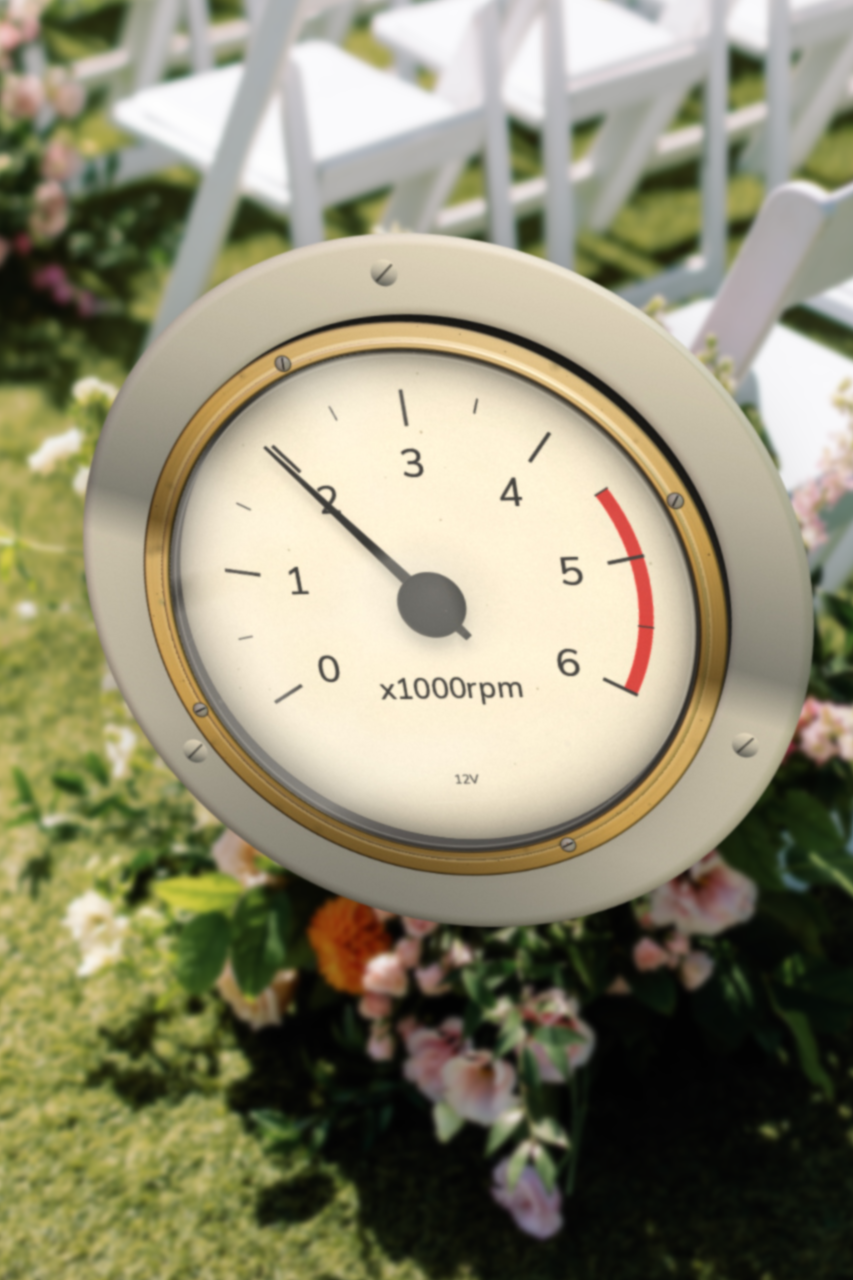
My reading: **2000** rpm
